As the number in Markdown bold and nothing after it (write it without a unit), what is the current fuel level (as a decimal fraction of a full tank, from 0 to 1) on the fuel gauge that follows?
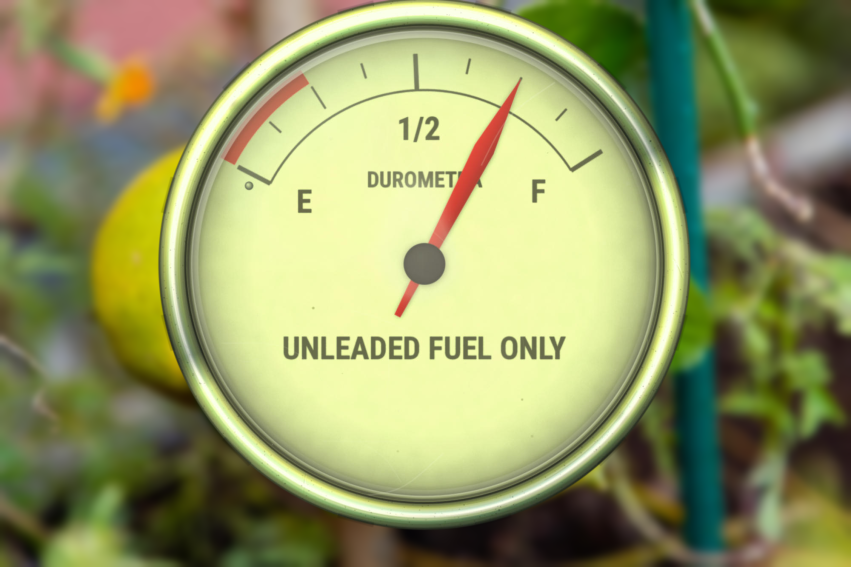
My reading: **0.75**
